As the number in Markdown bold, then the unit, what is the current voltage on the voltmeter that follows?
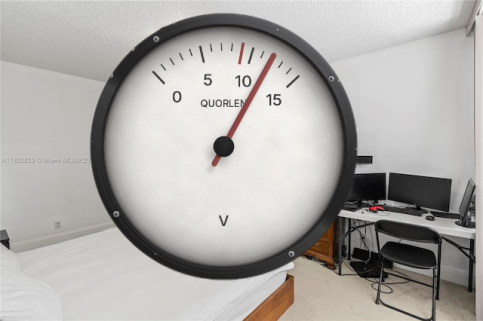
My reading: **12** V
